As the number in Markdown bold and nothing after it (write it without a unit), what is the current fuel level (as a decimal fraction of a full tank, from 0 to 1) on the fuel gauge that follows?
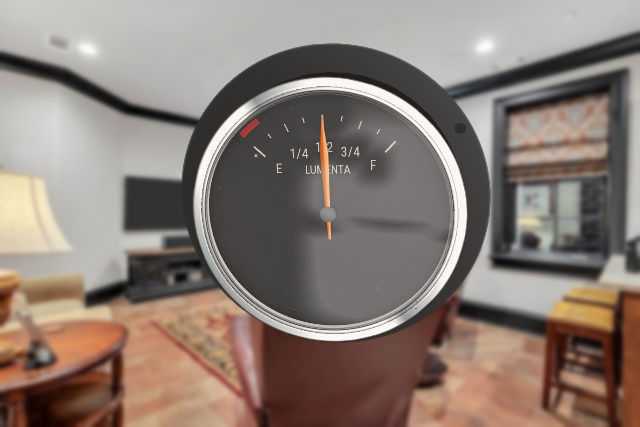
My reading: **0.5**
